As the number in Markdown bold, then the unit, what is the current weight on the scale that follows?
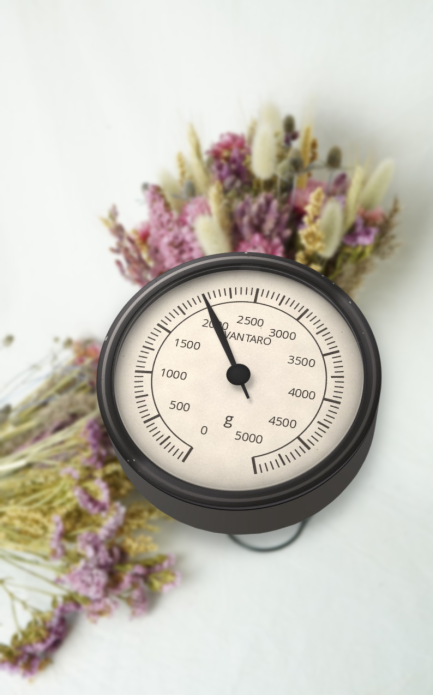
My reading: **2000** g
